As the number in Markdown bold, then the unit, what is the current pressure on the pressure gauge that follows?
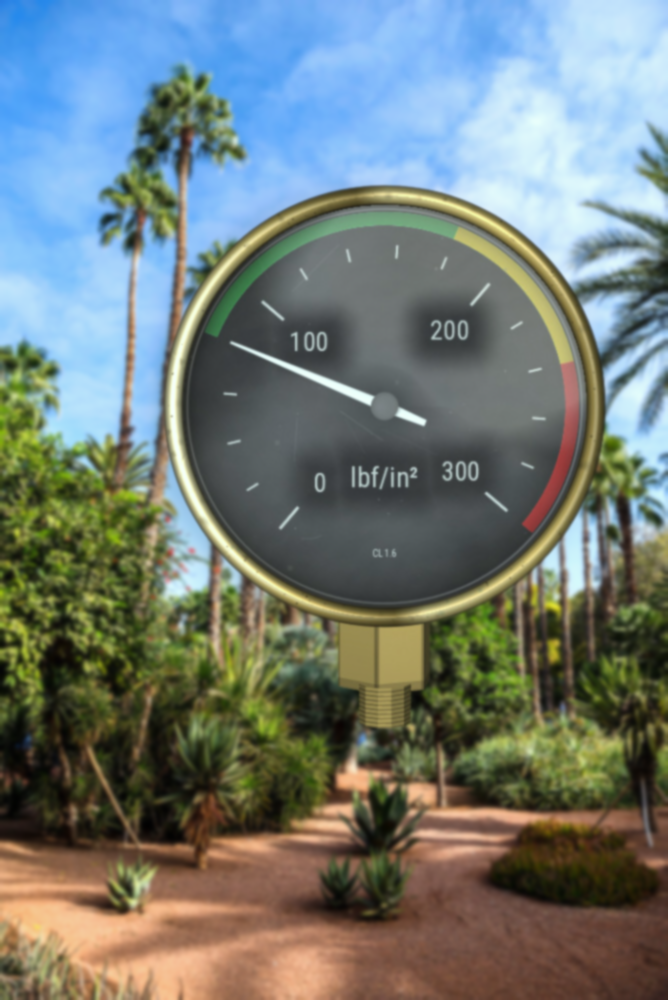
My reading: **80** psi
